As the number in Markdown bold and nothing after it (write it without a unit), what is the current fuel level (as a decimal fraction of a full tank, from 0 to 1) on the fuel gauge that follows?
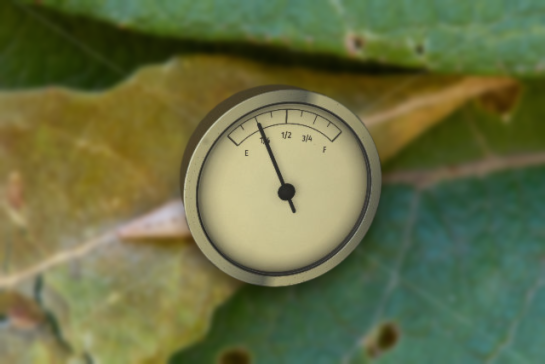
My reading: **0.25**
